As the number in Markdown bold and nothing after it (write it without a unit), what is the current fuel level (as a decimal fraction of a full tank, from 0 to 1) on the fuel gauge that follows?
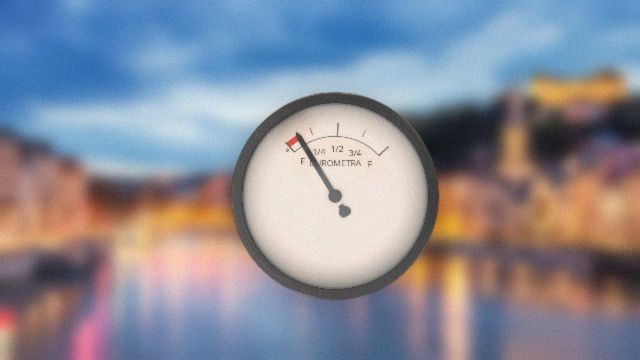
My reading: **0.125**
